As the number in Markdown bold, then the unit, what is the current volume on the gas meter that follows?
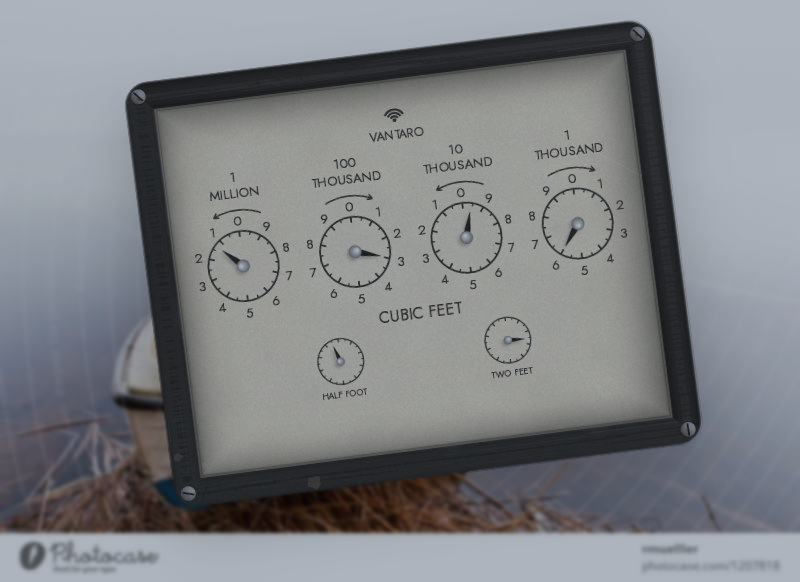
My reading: **129600** ft³
